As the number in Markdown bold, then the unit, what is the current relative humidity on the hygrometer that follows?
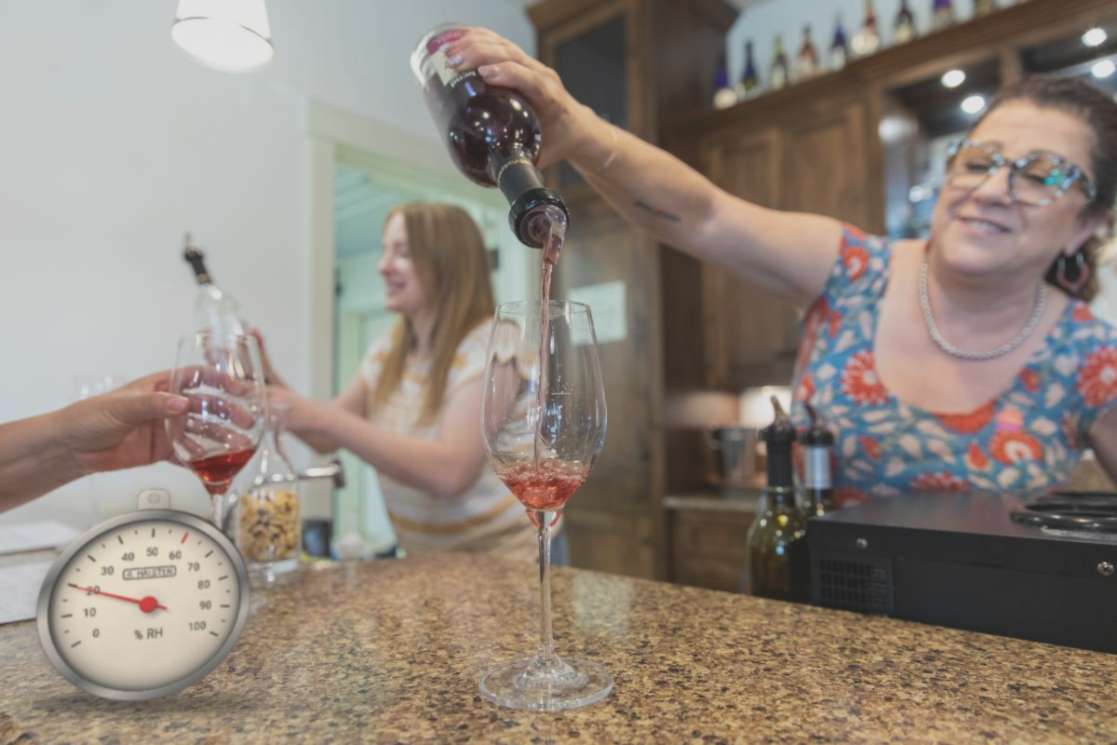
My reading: **20** %
